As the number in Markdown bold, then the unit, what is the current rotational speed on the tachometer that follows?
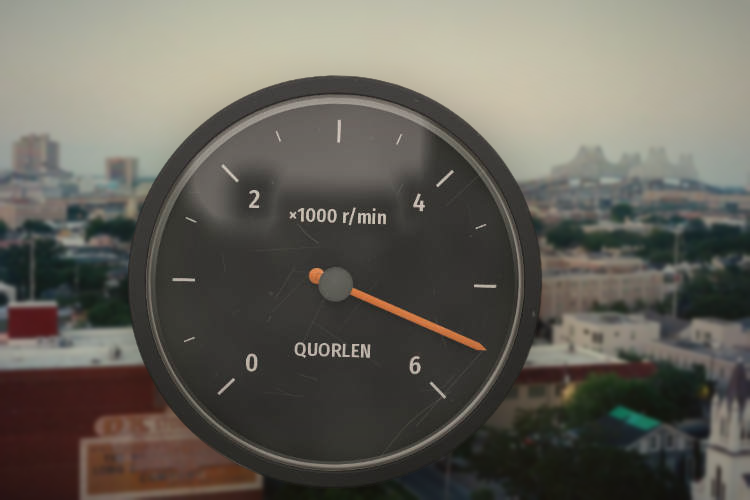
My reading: **5500** rpm
